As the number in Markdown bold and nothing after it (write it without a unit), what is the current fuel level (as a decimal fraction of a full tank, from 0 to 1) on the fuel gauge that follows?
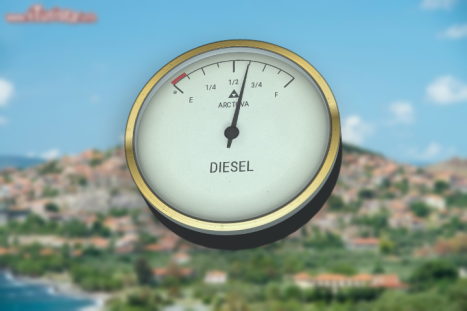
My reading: **0.625**
